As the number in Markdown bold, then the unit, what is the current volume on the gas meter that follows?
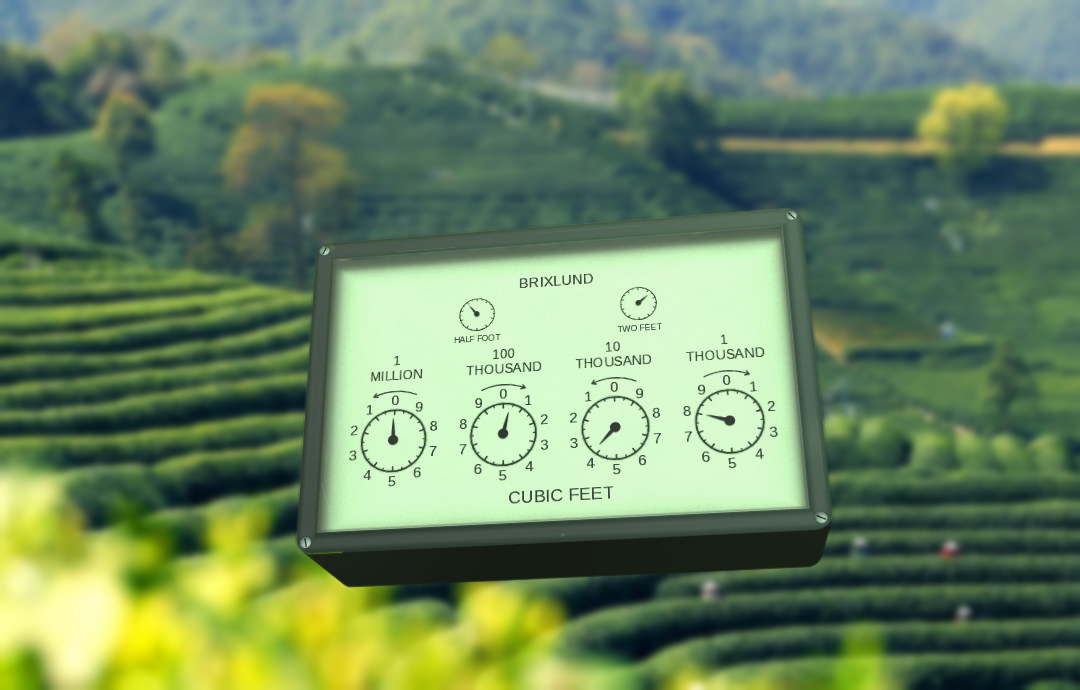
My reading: **3800** ft³
